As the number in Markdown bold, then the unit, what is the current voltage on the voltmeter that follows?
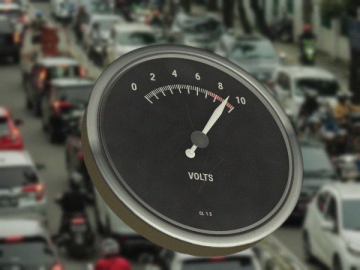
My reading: **9** V
